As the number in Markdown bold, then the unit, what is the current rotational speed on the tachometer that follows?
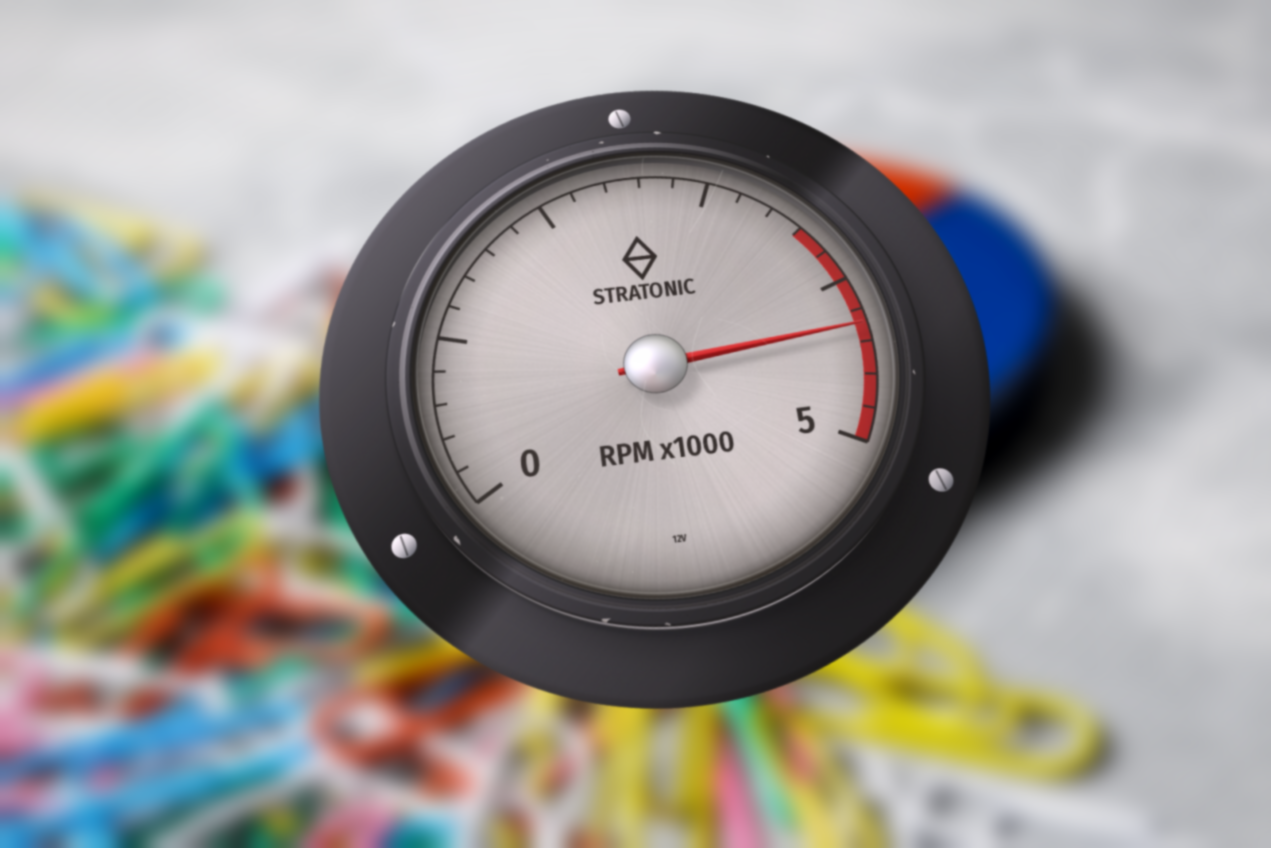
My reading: **4300** rpm
